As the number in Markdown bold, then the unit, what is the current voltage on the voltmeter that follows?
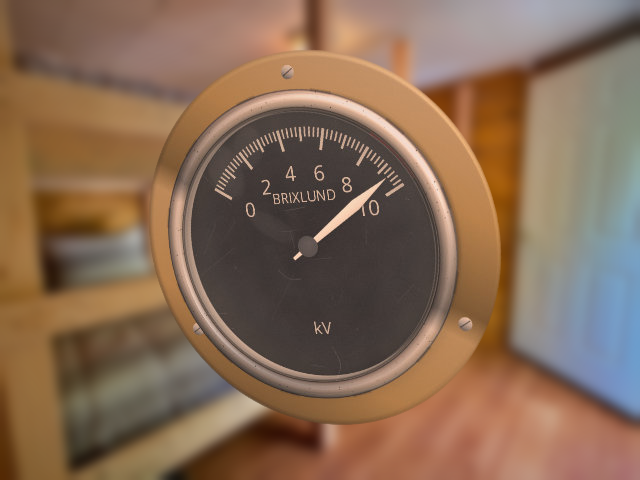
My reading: **9.4** kV
